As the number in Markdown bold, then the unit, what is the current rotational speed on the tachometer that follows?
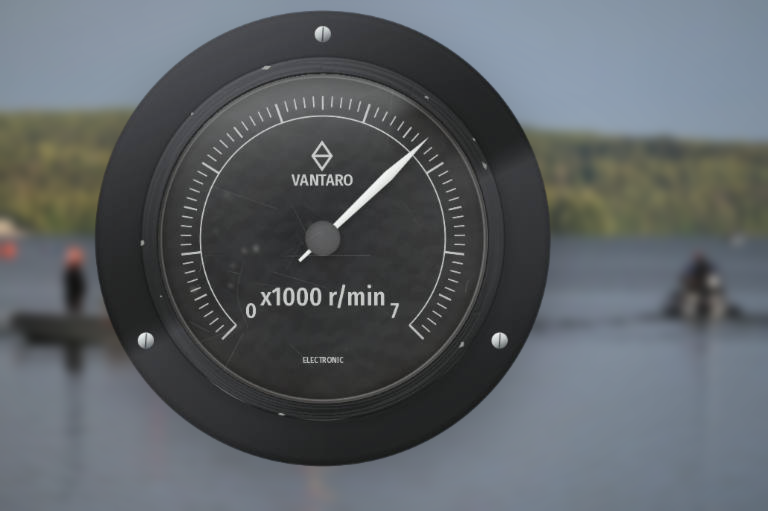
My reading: **4700** rpm
